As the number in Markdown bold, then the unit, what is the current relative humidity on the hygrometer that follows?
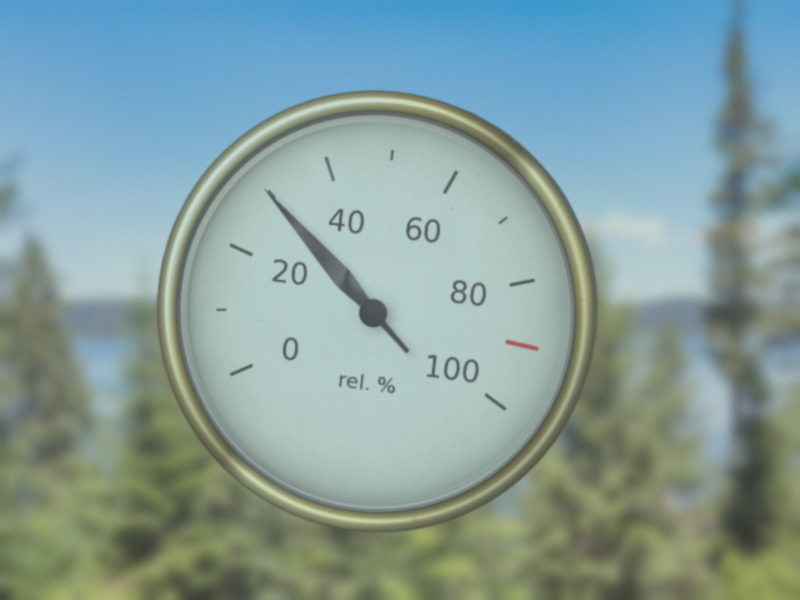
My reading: **30** %
